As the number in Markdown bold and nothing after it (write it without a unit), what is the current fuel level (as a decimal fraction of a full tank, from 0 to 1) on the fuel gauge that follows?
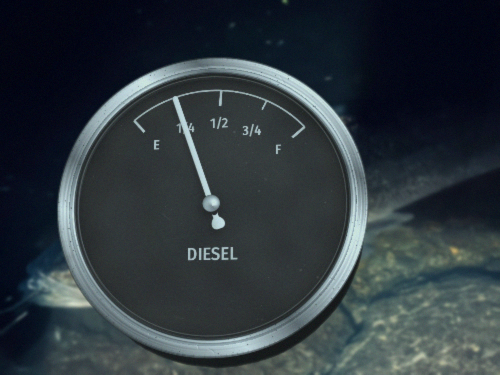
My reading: **0.25**
